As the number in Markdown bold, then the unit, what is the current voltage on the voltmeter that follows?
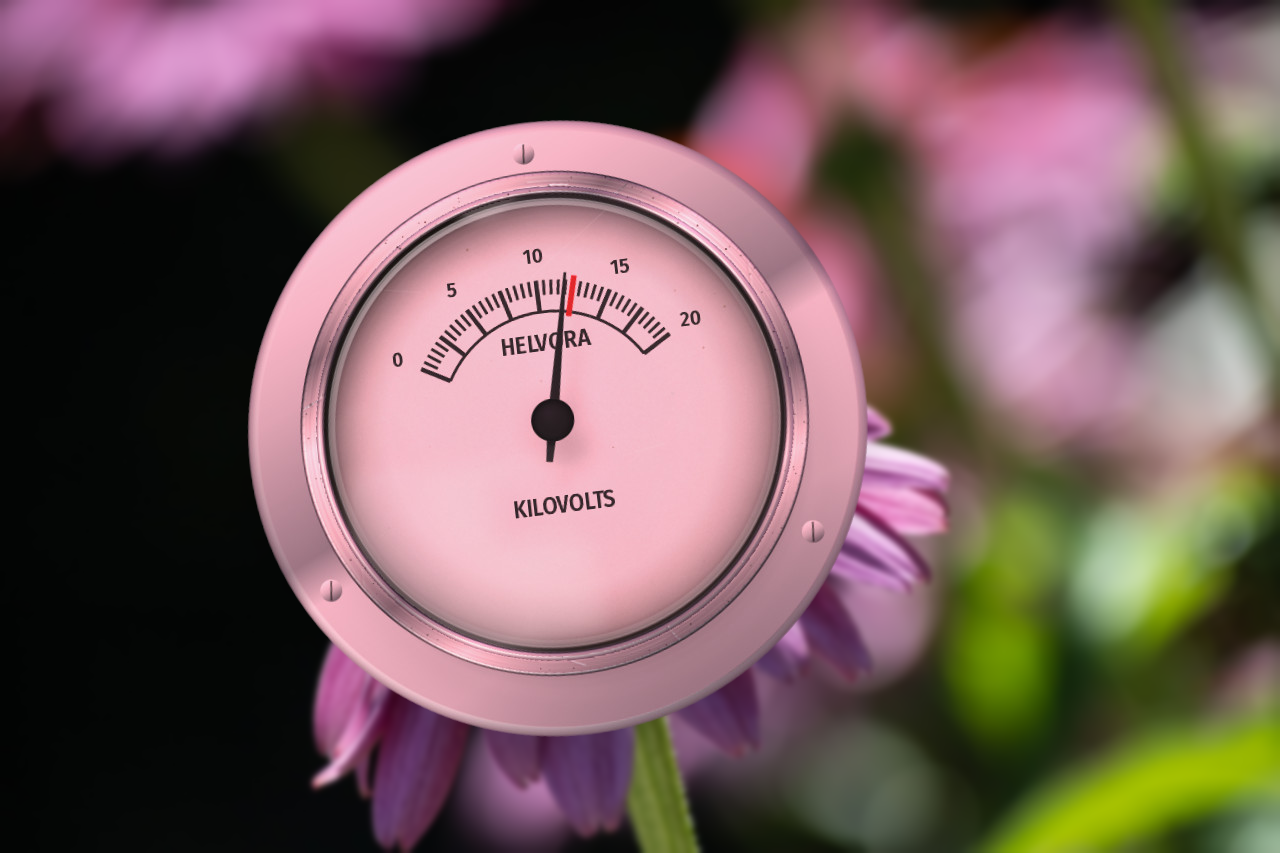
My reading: **12** kV
